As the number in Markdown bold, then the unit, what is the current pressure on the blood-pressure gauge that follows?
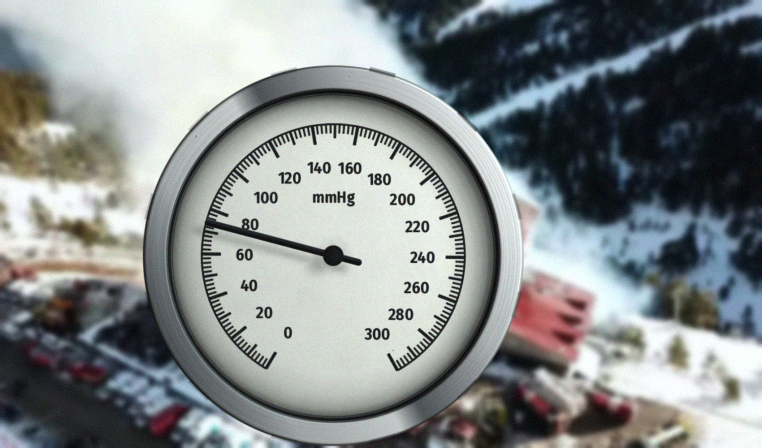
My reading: **74** mmHg
